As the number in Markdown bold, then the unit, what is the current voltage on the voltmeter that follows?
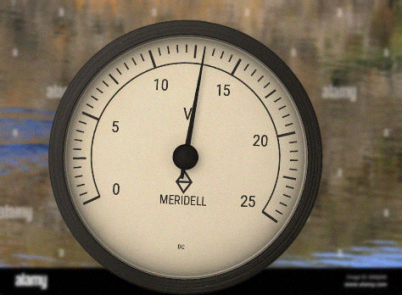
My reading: **13** V
